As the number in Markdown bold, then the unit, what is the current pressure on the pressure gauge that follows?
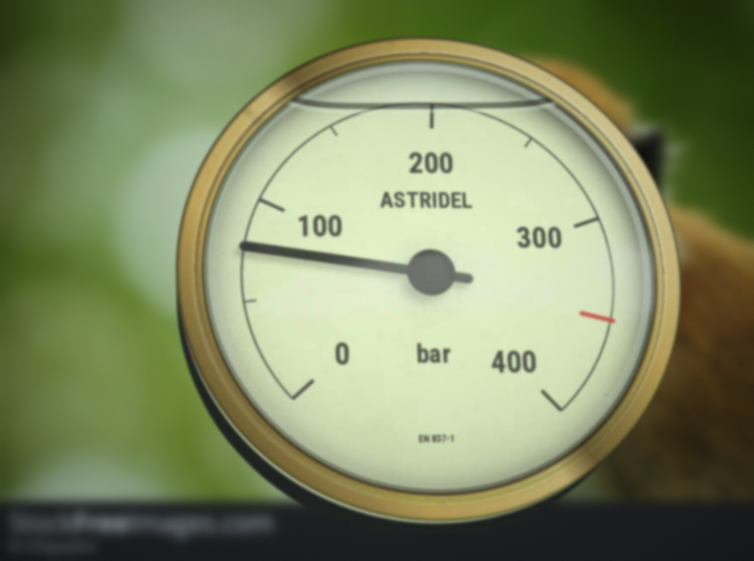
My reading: **75** bar
